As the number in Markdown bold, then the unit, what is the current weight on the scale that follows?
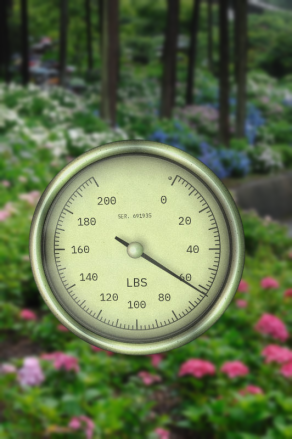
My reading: **62** lb
